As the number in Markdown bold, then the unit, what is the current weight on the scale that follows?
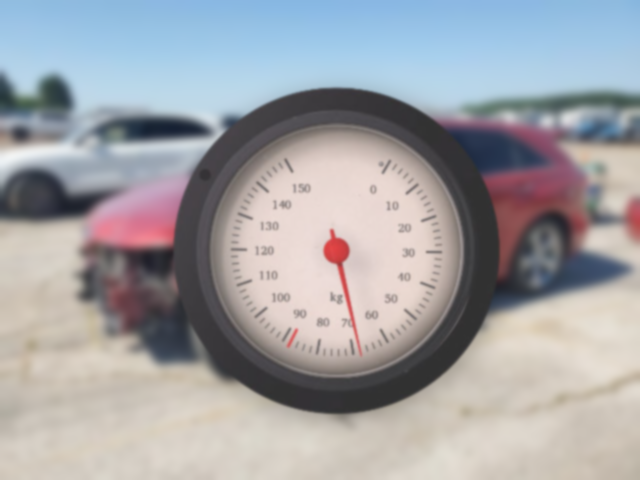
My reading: **68** kg
